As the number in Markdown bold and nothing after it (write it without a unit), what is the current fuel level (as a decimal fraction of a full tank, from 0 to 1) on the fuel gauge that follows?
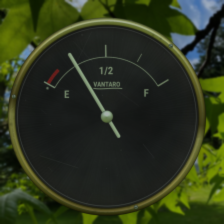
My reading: **0.25**
